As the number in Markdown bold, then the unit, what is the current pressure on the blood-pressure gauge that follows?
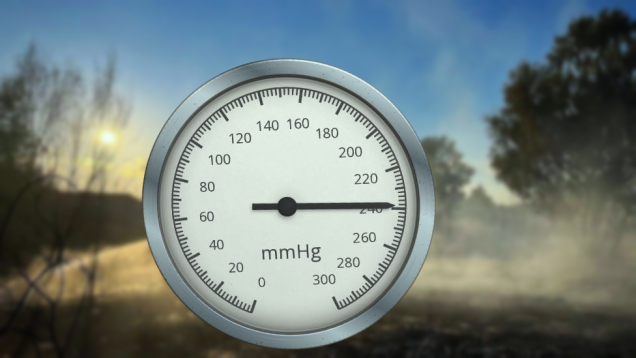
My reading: **238** mmHg
